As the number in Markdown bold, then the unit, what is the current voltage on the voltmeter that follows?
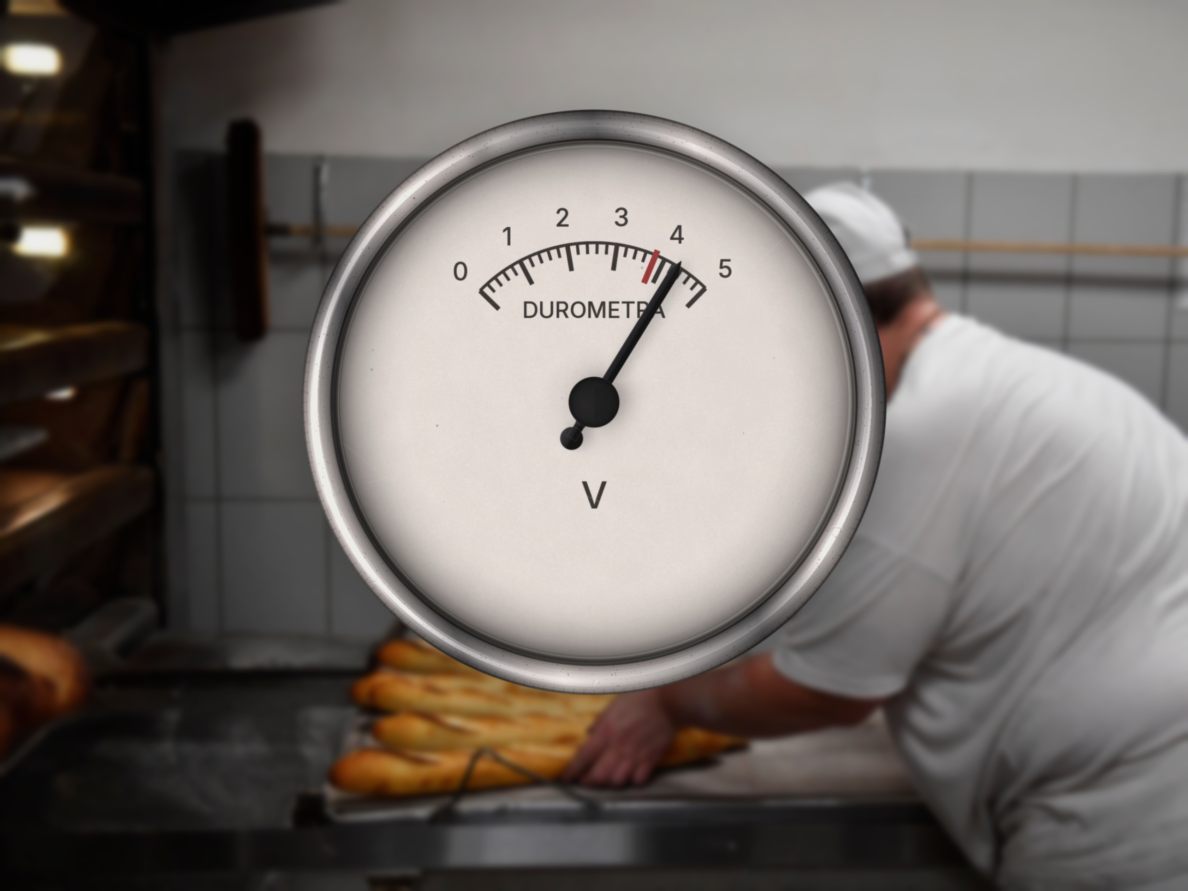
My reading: **4.3** V
